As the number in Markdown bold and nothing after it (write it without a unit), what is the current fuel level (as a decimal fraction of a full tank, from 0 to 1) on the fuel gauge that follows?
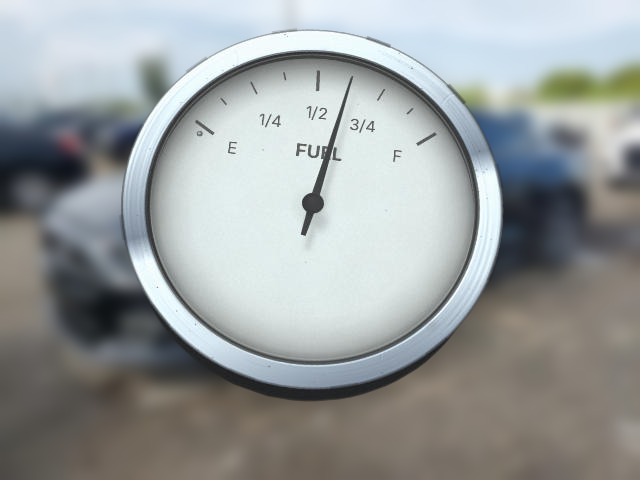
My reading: **0.625**
